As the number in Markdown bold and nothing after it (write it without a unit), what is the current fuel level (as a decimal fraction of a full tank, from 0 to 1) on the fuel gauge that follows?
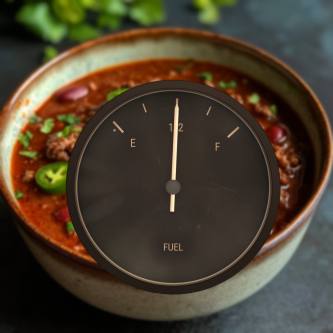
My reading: **0.5**
